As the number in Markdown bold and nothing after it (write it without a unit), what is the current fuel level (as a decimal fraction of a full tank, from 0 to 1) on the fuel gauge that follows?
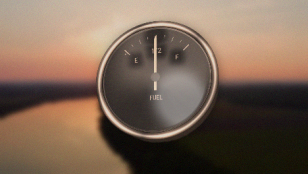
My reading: **0.5**
